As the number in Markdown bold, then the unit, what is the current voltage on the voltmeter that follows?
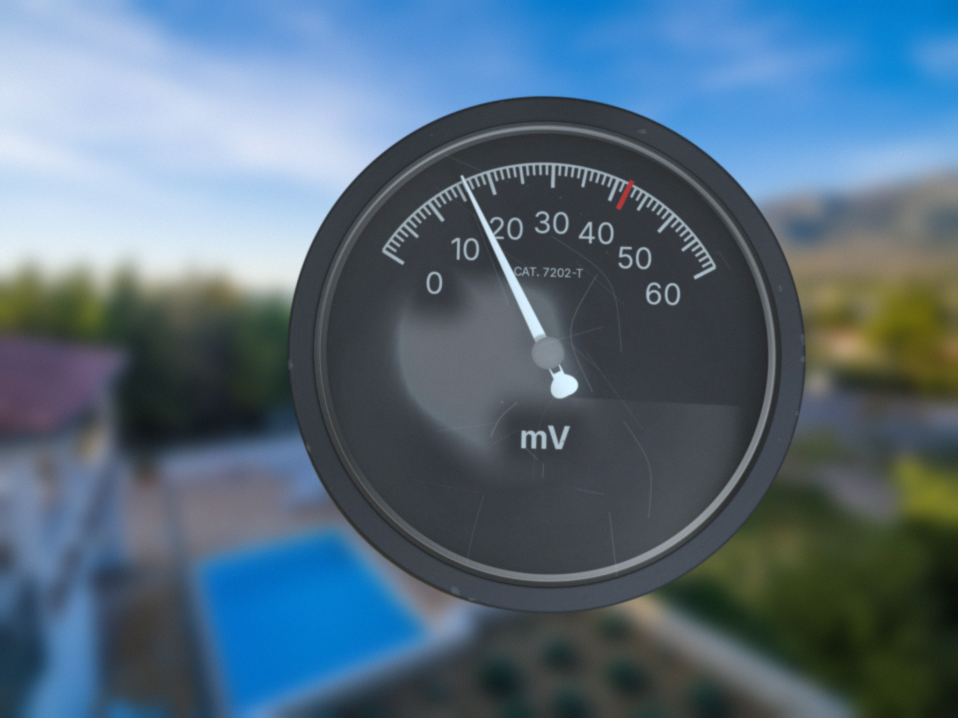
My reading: **16** mV
